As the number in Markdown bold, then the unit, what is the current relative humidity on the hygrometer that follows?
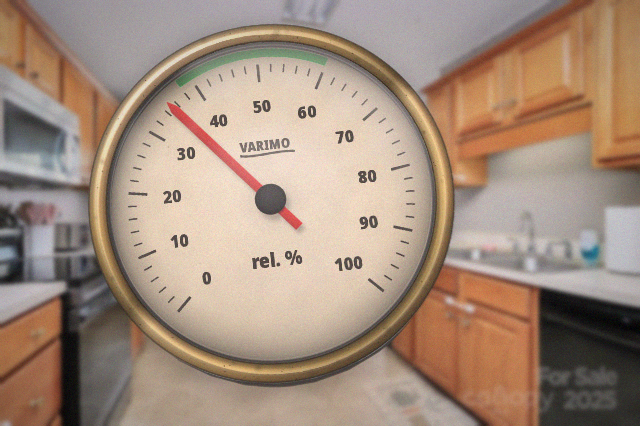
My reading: **35** %
